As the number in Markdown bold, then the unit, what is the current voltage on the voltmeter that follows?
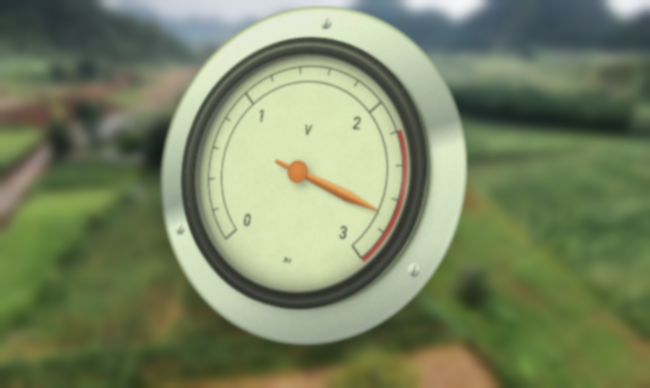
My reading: **2.7** V
